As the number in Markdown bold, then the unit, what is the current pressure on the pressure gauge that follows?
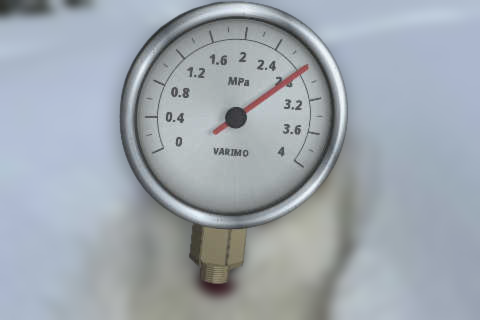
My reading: **2.8** MPa
